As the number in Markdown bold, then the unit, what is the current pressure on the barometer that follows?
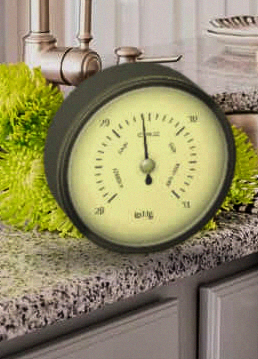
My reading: **29.4** inHg
